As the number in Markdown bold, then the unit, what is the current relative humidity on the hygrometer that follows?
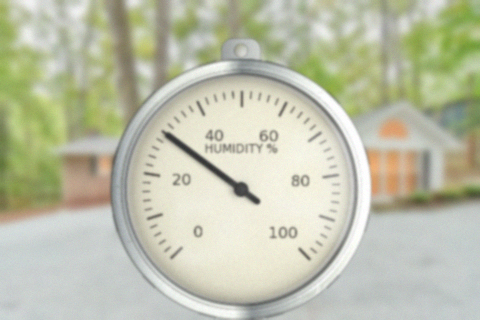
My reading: **30** %
